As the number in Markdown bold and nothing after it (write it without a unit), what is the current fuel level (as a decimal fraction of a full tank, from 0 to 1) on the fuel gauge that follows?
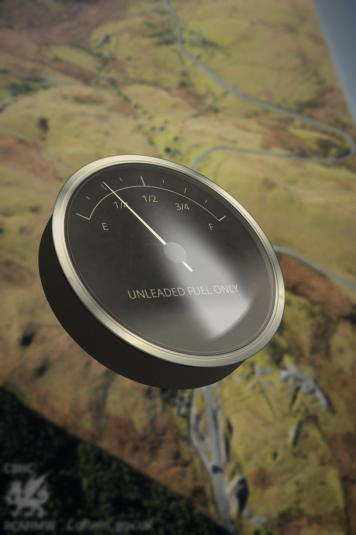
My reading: **0.25**
